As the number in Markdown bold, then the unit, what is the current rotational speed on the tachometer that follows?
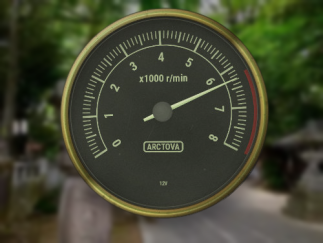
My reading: **6300** rpm
